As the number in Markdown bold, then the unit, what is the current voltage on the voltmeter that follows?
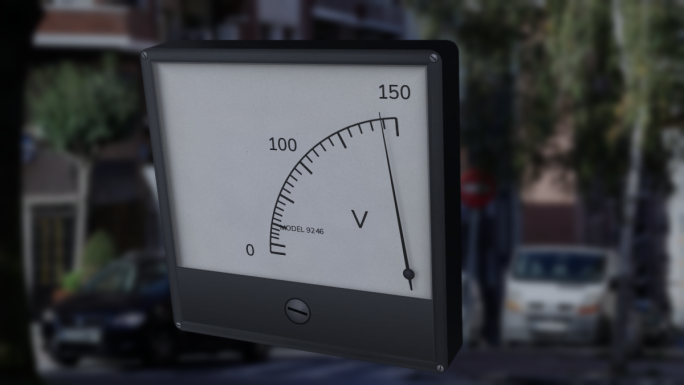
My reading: **145** V
